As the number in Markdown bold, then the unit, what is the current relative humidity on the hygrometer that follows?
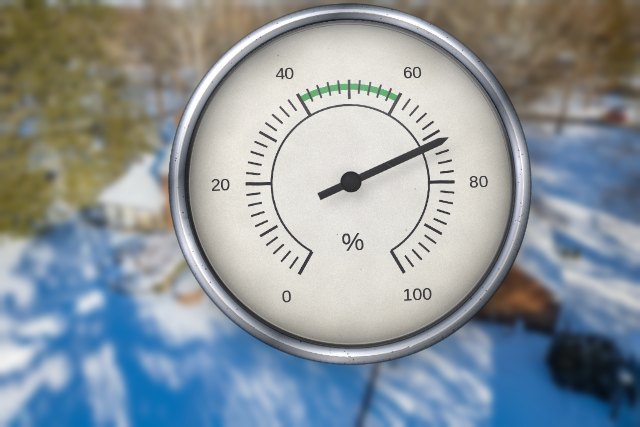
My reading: **72** %
